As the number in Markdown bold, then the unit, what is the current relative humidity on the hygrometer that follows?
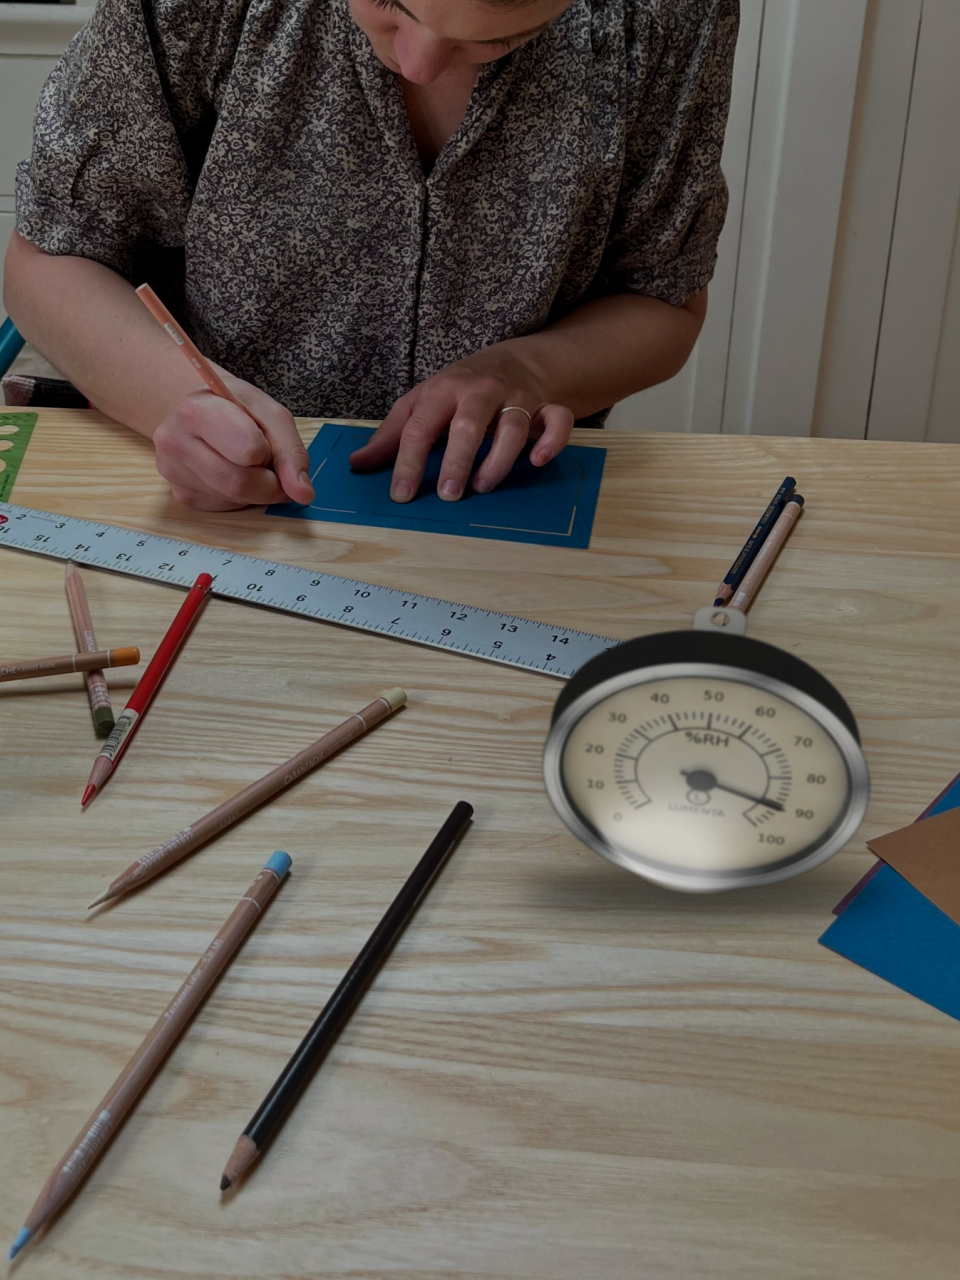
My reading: **90** %
